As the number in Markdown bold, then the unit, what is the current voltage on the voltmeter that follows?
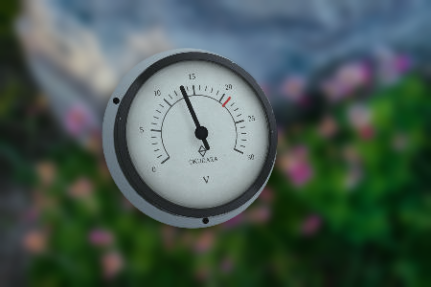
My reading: **13** V
